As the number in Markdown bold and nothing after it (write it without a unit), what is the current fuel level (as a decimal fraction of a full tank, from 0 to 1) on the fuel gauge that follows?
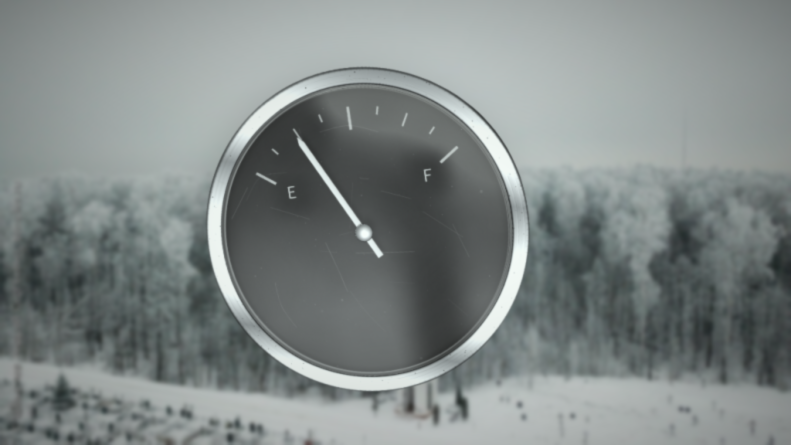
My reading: **0.25**
